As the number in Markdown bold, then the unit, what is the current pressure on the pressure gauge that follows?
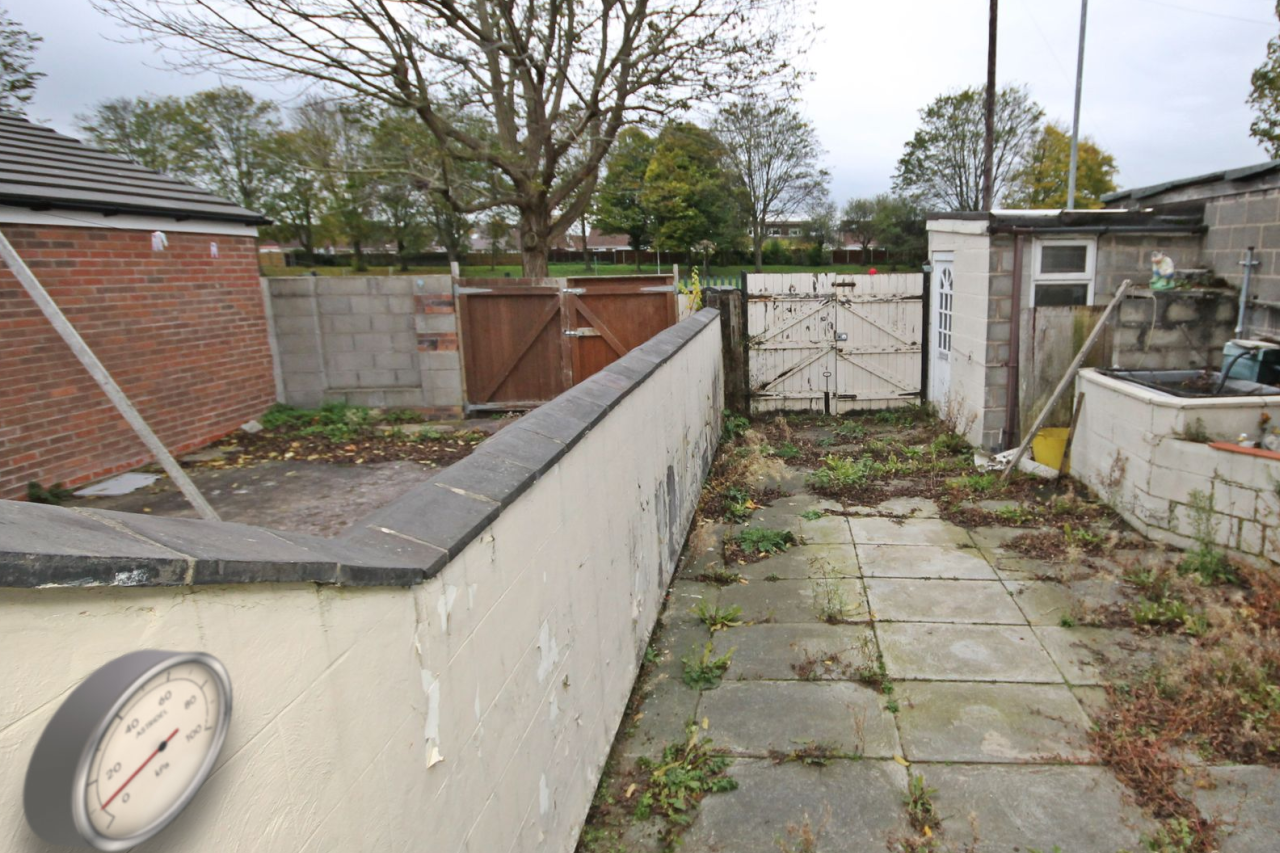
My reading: **10** kPa
